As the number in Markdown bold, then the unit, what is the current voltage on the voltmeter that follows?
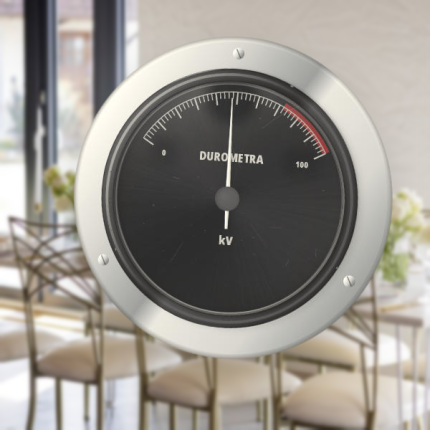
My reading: **48** kV
